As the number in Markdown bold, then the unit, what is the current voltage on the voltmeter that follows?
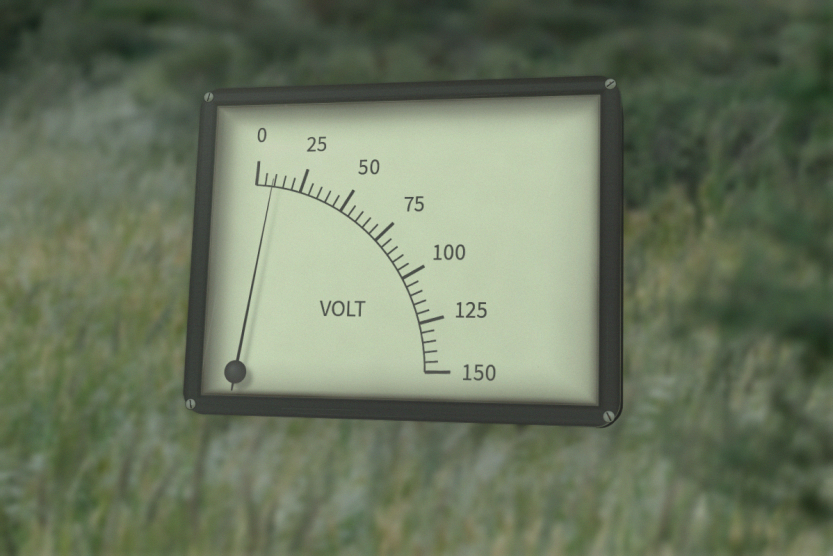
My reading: **10** V
